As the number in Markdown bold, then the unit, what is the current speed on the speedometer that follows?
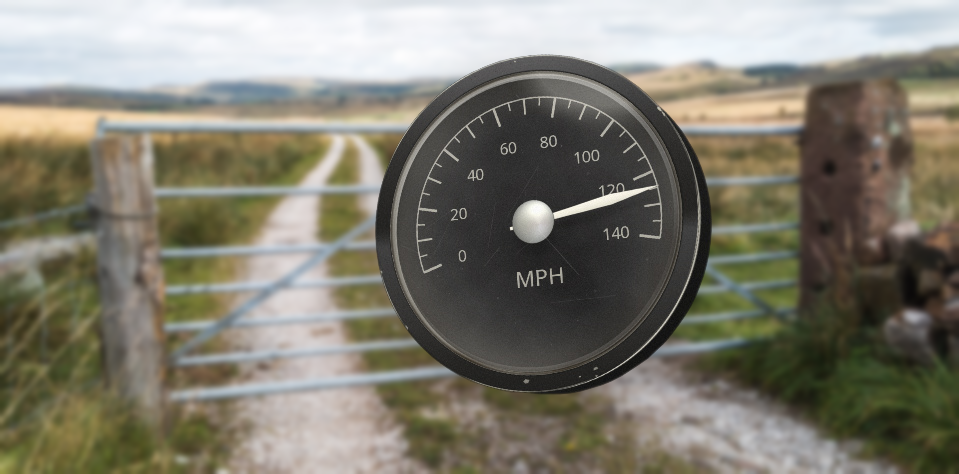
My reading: **125** mph
